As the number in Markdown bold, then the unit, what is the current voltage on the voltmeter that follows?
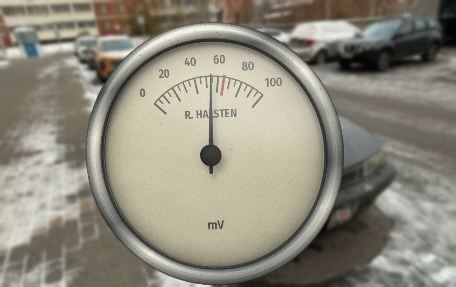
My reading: **55** mV
